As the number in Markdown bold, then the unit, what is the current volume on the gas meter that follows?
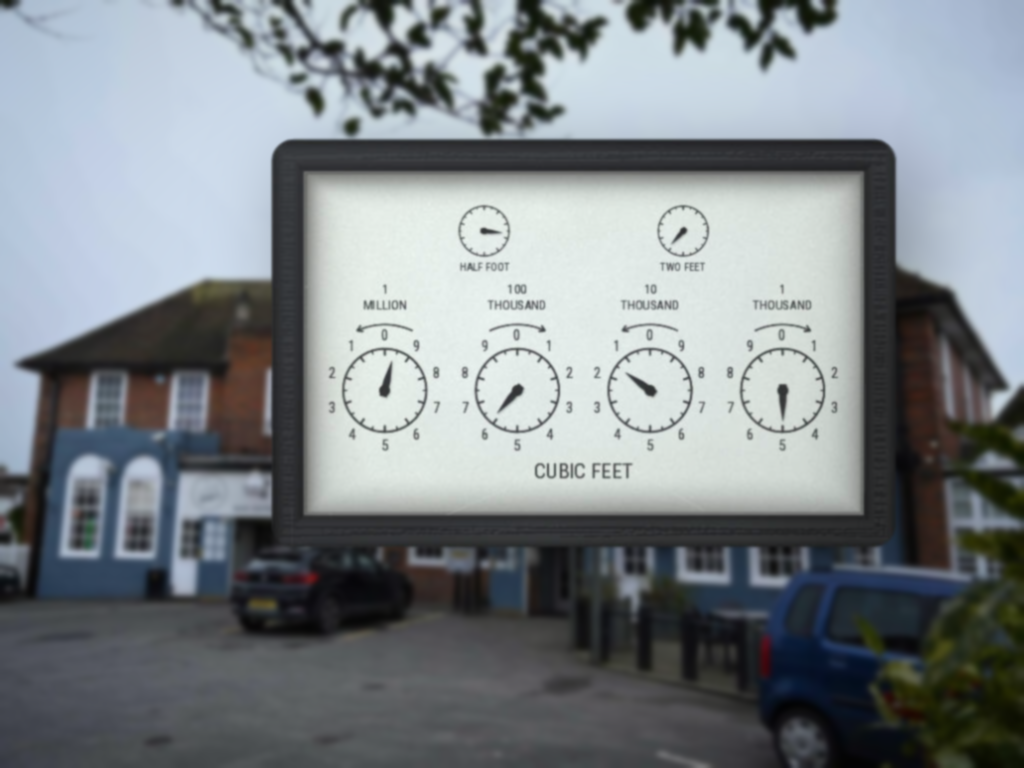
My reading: **961500** ft³
